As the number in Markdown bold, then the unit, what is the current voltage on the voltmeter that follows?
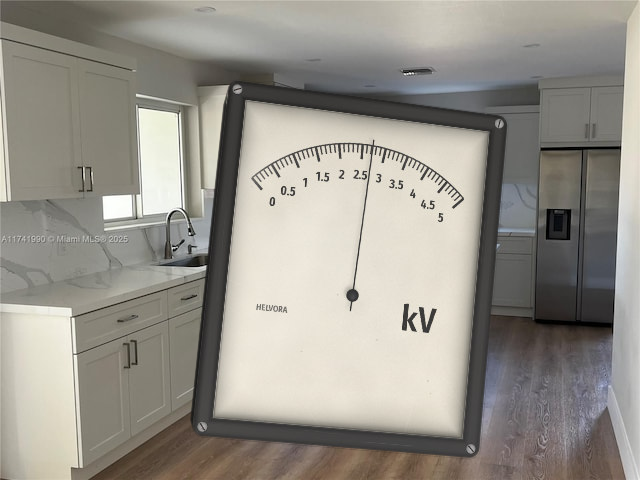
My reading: **2.7** kV
